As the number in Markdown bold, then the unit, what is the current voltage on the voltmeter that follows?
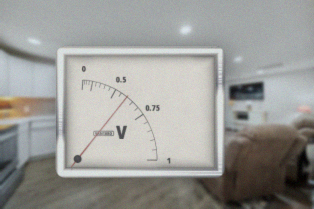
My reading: **0.6** V
